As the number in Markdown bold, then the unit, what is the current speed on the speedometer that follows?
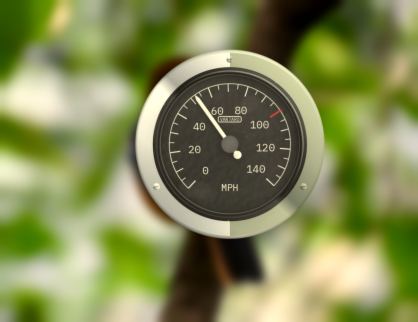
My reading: **52.5** mph
